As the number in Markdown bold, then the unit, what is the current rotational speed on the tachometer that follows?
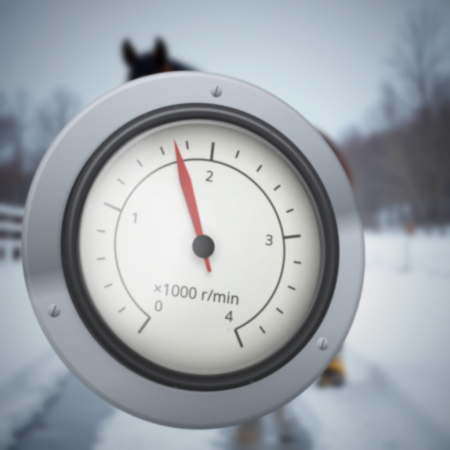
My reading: **1700** rpm
